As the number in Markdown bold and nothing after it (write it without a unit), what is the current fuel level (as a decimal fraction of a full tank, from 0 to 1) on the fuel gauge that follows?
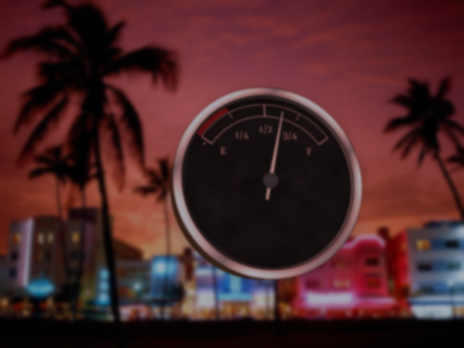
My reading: **0.625**
